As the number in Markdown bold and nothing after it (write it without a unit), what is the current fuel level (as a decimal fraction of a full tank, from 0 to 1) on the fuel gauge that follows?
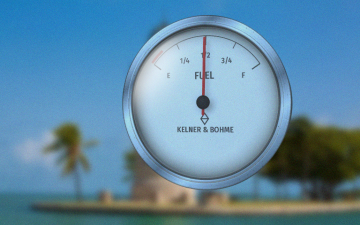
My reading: **0.5**
